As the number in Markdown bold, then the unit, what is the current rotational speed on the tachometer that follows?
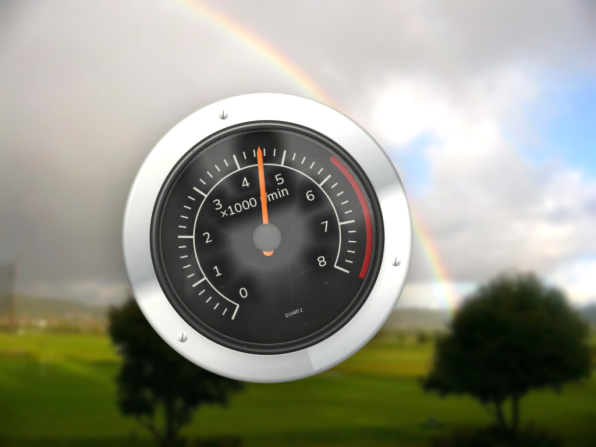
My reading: **4500** rpm
